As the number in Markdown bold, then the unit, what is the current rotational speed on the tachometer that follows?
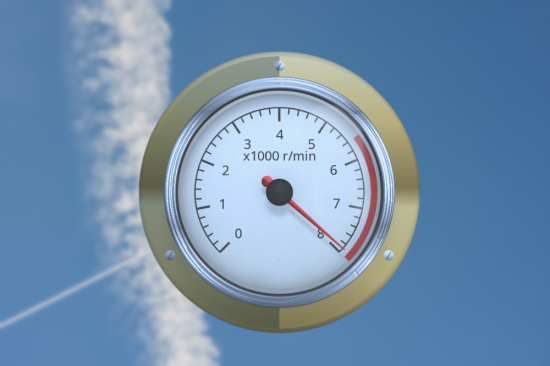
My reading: **7900** rpm
